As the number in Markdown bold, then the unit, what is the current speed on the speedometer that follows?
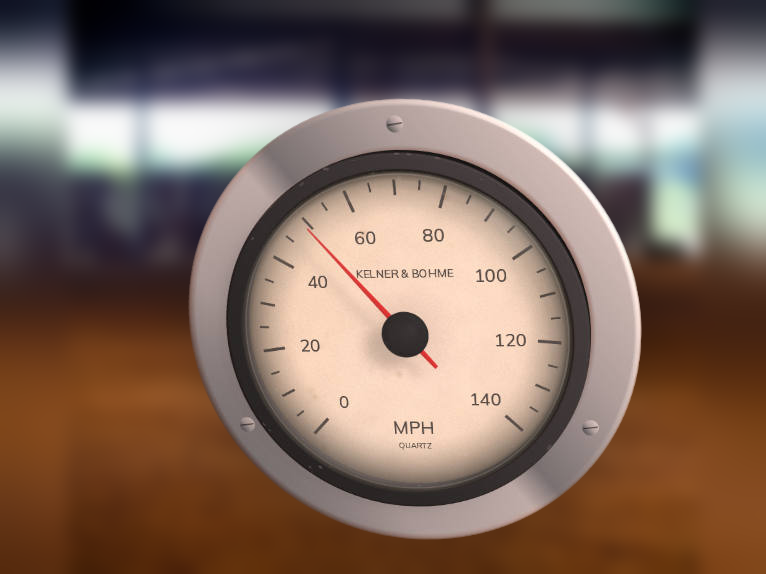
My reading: **50** mph
